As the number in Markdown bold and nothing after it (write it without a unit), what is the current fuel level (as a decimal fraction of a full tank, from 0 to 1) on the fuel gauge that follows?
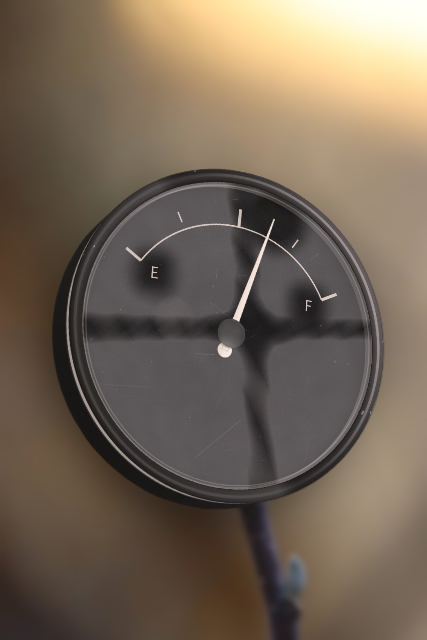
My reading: **0.625**
